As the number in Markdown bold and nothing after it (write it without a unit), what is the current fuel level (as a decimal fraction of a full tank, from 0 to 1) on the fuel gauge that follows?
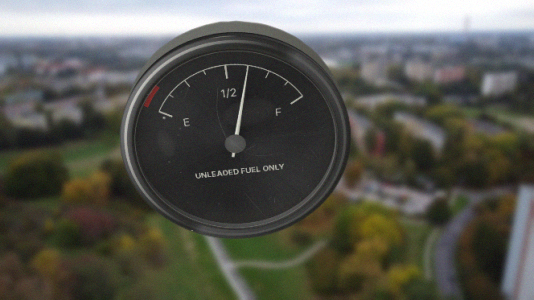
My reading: **0.625**
